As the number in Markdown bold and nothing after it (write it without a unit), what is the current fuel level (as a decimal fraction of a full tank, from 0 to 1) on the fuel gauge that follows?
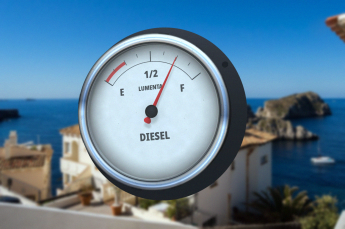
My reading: **0.75**
